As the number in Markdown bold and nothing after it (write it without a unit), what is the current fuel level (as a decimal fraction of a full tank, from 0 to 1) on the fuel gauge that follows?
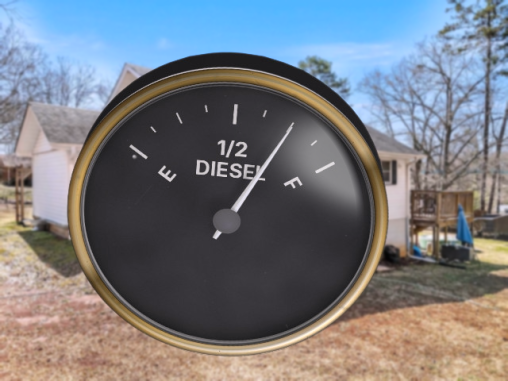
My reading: **0.75**
